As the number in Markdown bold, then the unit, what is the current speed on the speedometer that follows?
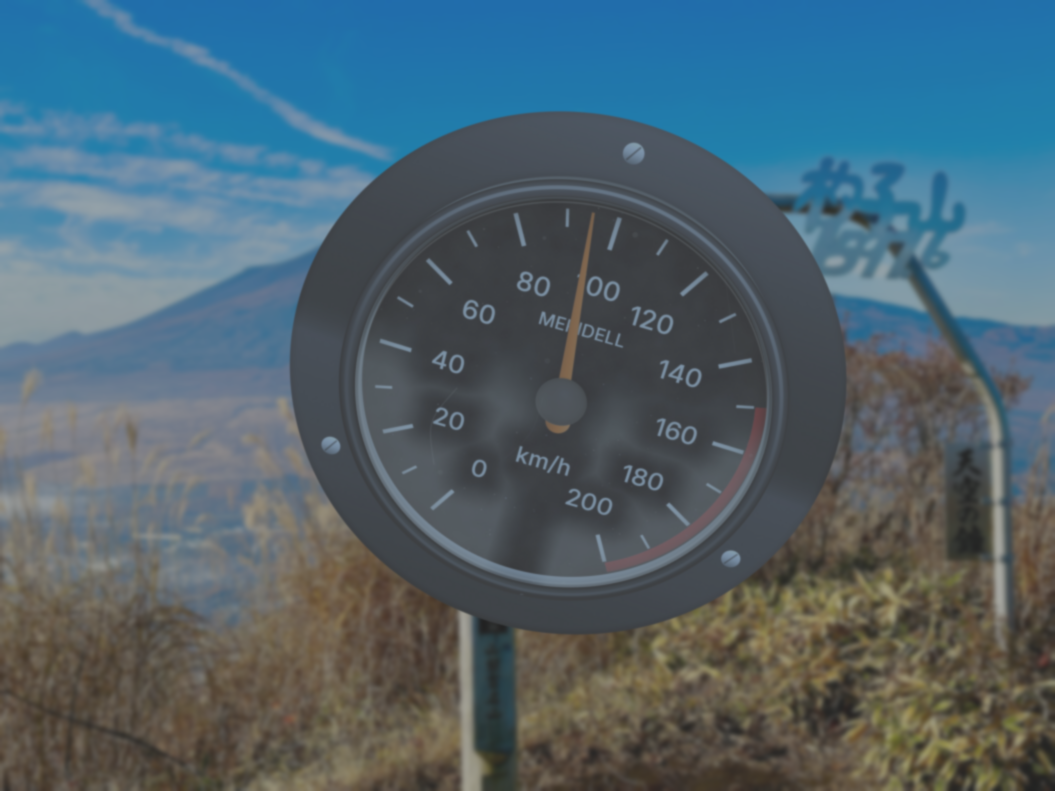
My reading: **95** km/h
